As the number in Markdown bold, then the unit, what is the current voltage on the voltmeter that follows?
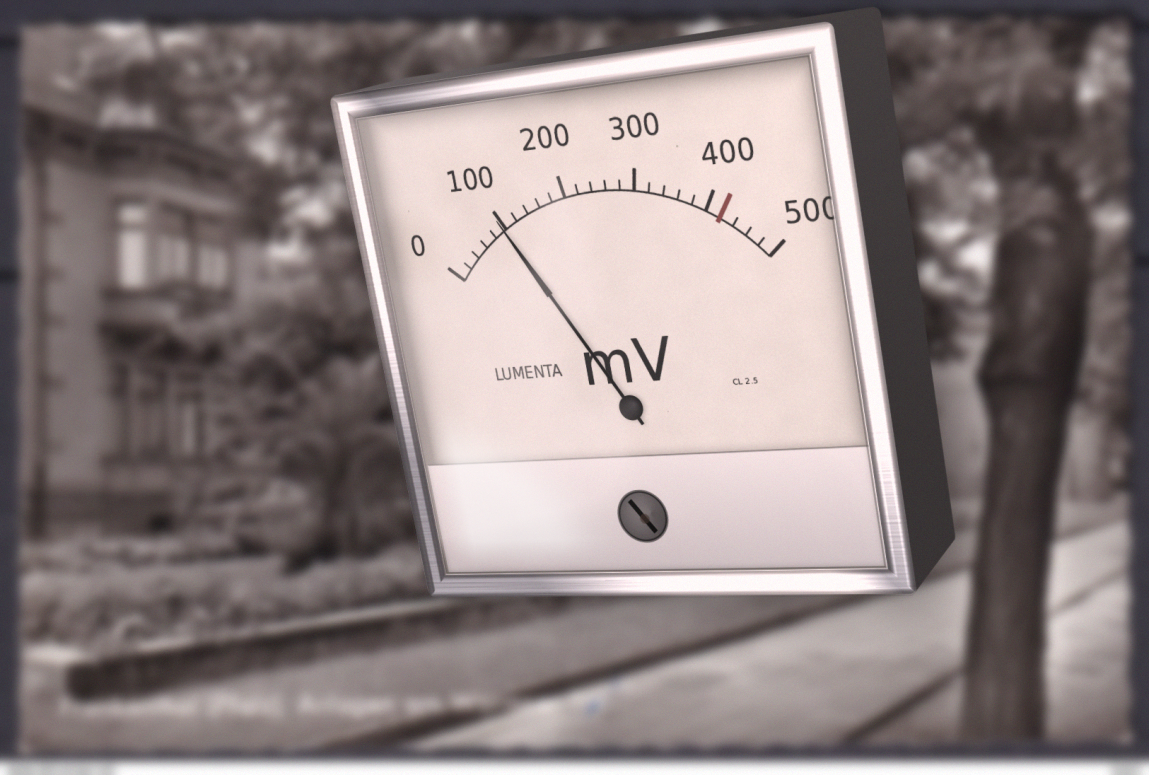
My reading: **100** mV
